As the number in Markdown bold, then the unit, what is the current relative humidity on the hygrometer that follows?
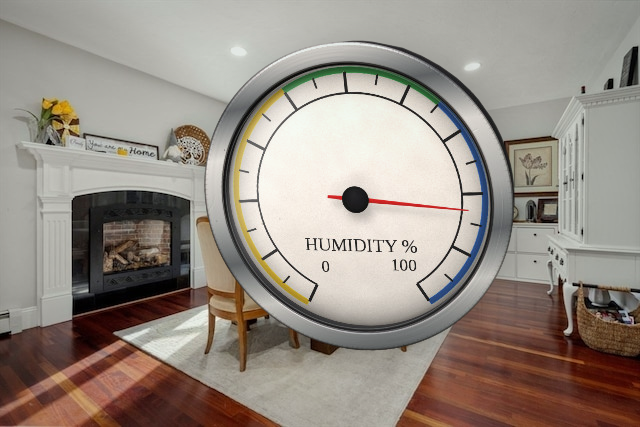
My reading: **82.5** %
